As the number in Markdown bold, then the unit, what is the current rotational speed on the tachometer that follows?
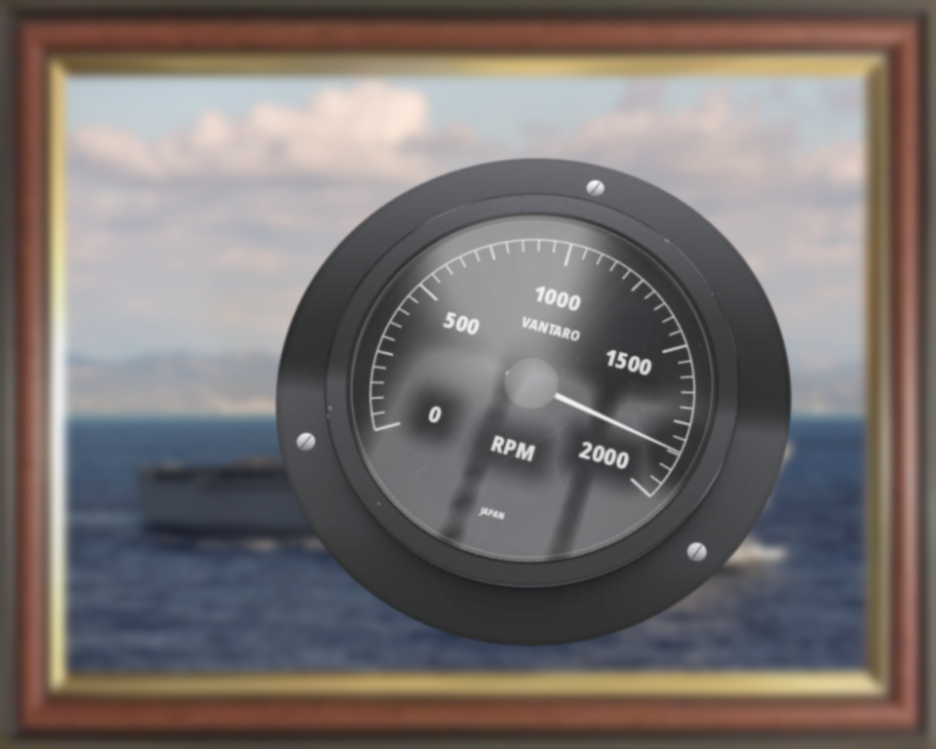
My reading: **1850** rpm
